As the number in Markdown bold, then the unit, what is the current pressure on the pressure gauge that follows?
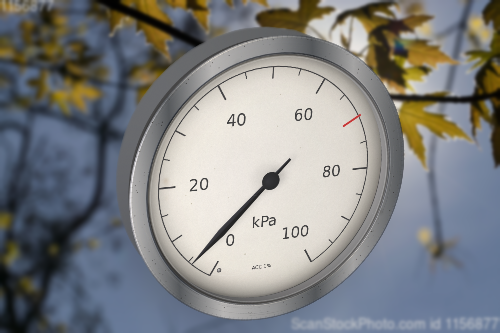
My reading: **5** kPa
